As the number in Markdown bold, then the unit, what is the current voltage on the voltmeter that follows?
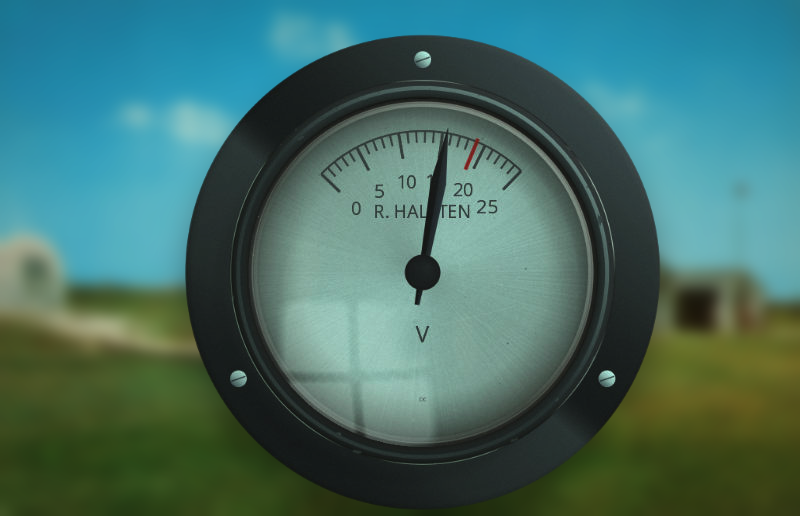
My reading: **15.5** V
